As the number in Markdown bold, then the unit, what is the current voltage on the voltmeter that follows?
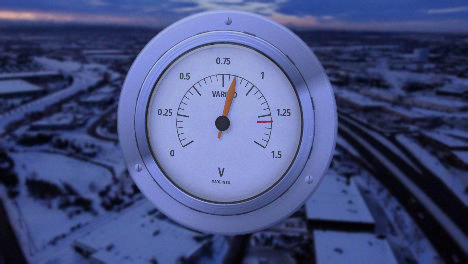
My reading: **0.85** V
